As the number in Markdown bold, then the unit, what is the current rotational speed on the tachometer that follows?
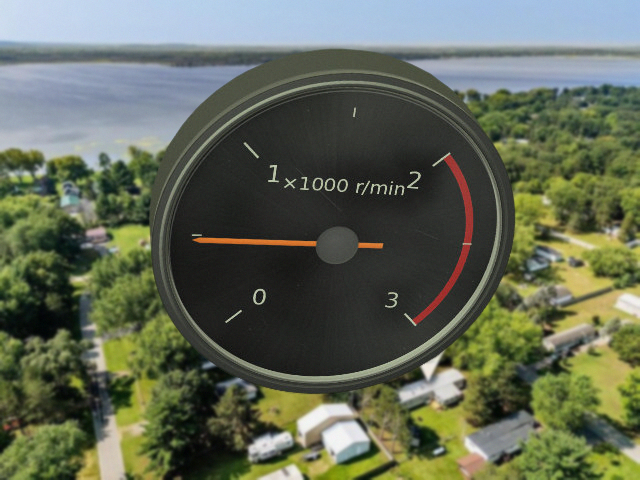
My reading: **500** rpm
